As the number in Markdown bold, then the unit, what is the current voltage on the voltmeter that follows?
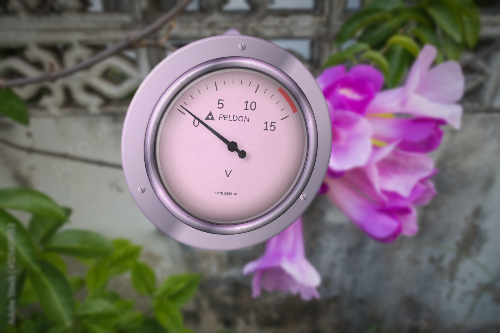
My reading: **0.5** V
